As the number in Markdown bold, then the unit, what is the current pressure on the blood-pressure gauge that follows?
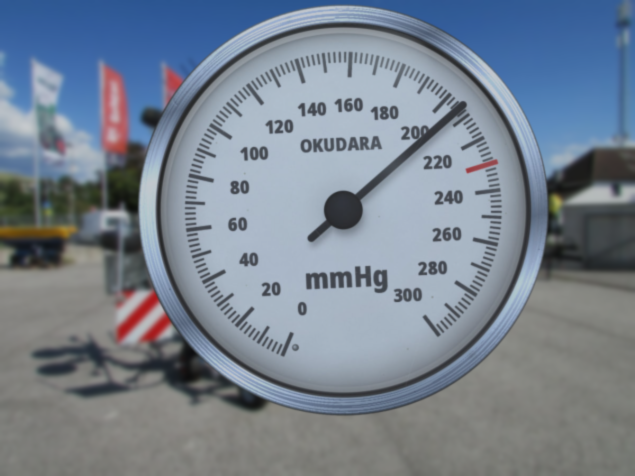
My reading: **206** mmHg
